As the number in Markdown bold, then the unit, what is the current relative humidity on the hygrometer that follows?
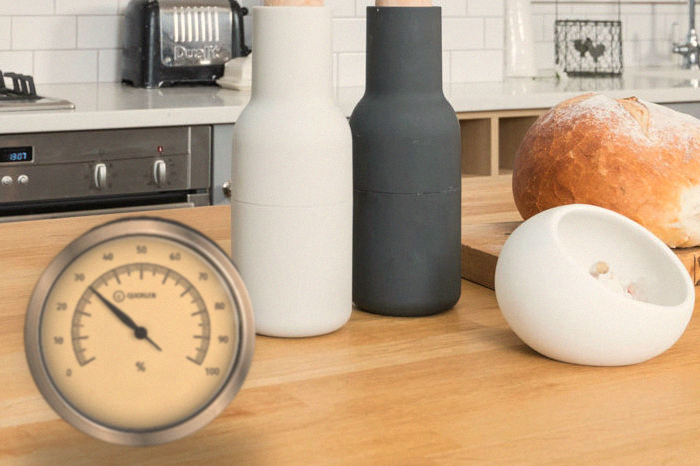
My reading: **30** %
